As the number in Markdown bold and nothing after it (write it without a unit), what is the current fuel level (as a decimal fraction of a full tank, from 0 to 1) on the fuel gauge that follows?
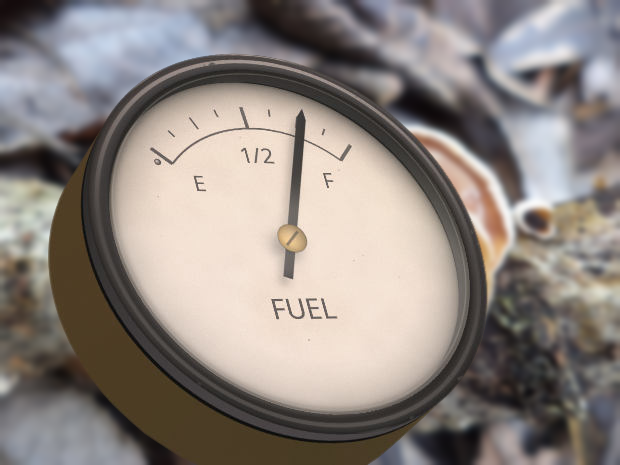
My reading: **0.75**
